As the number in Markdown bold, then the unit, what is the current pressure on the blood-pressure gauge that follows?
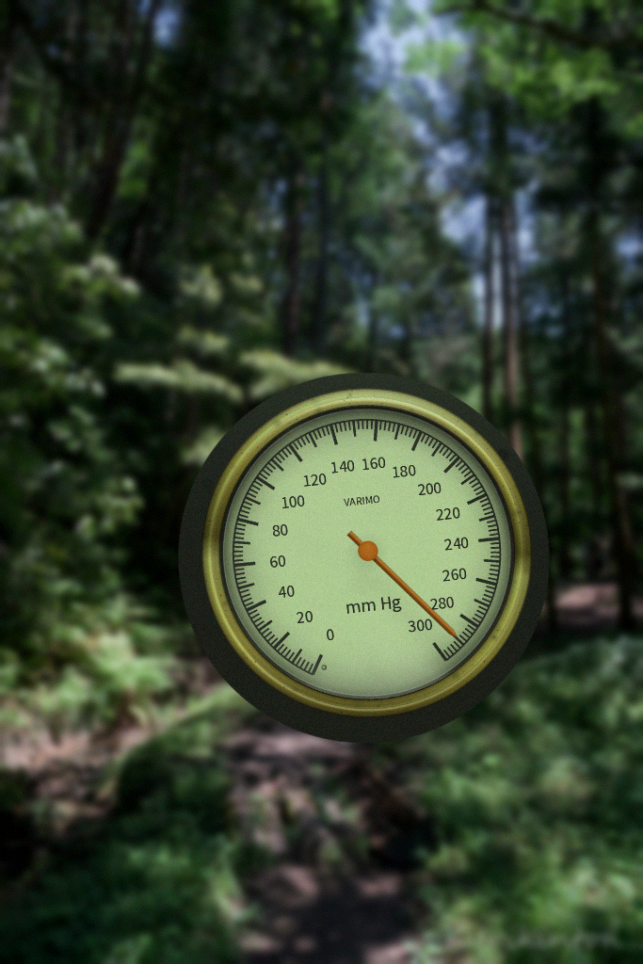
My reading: **290** mmHg
